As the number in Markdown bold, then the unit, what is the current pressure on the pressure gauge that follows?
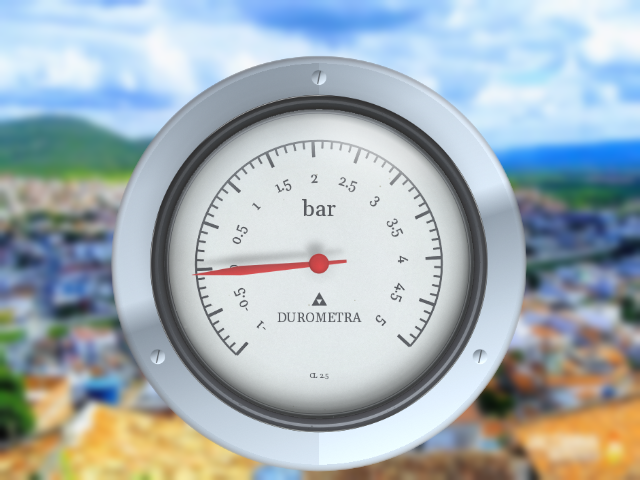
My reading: **-0.05** bar
